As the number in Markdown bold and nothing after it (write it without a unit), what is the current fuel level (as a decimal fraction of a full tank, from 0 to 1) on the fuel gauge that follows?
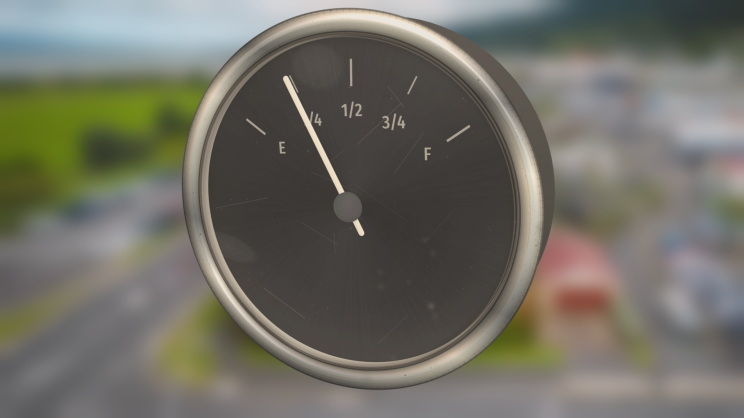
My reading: **0.25**
